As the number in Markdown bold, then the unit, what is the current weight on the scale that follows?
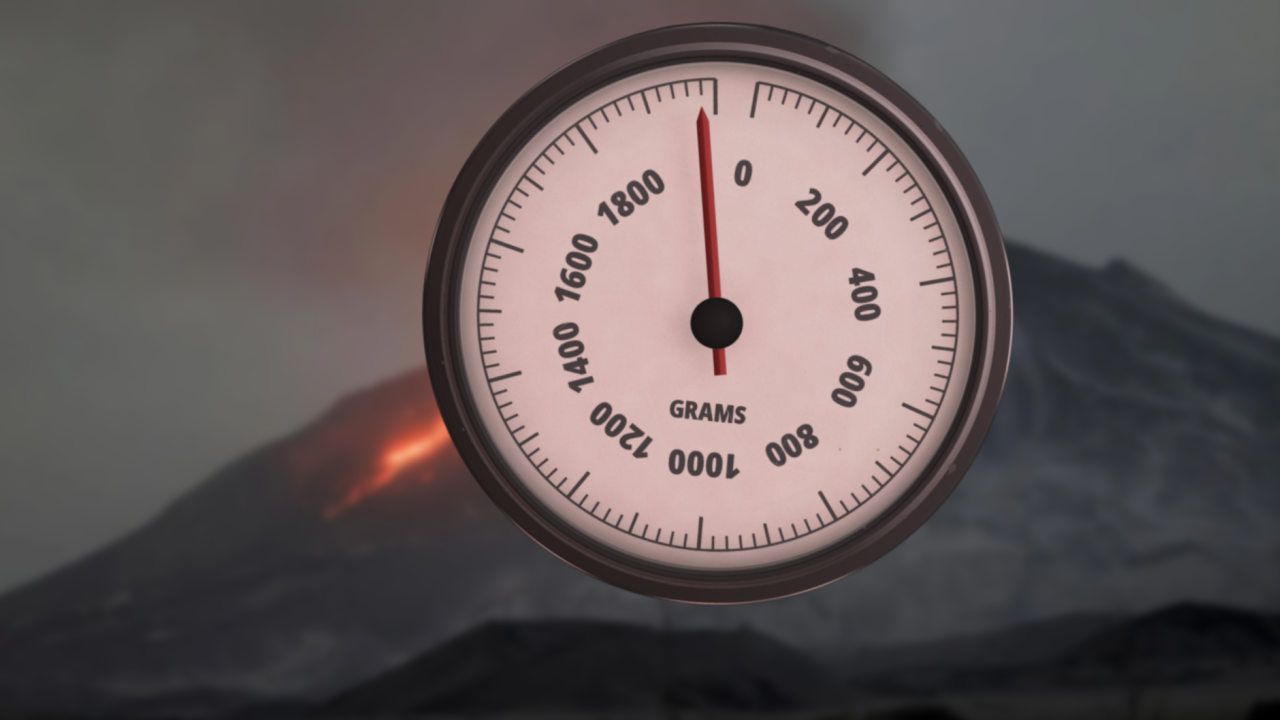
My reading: **1980** g
